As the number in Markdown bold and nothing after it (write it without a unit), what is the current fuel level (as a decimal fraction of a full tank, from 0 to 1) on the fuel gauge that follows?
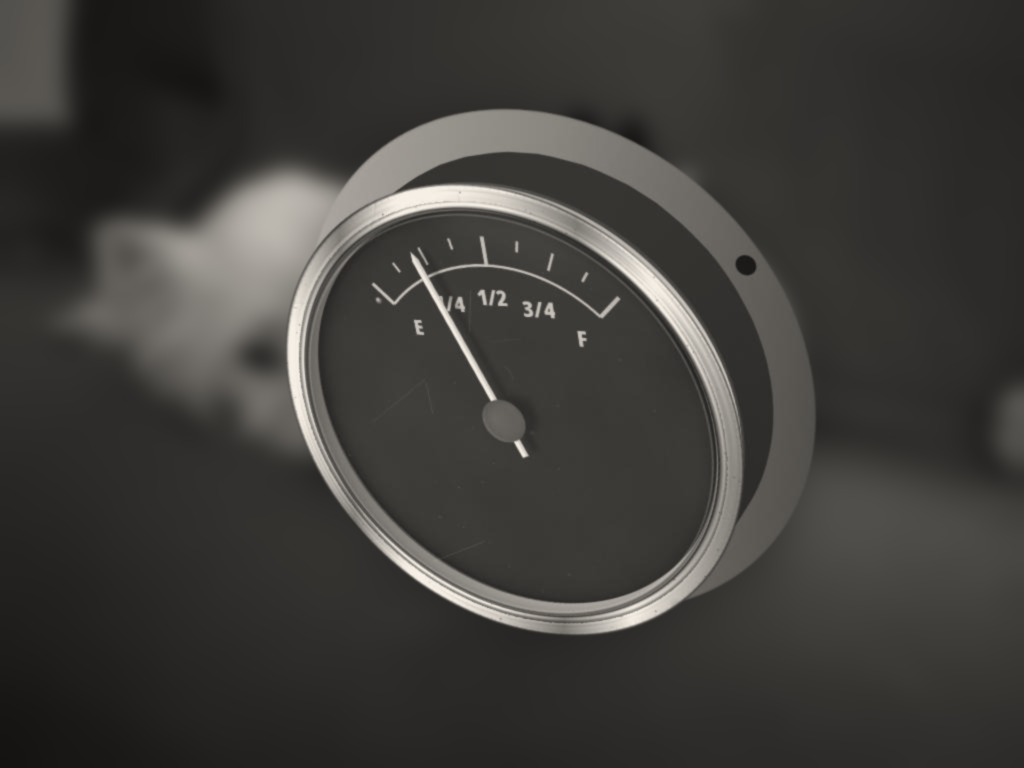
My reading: **0.25**
